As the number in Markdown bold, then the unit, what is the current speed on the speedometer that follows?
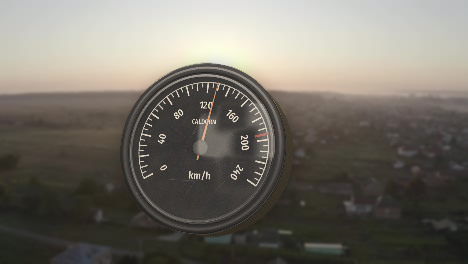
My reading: **130** km/h
